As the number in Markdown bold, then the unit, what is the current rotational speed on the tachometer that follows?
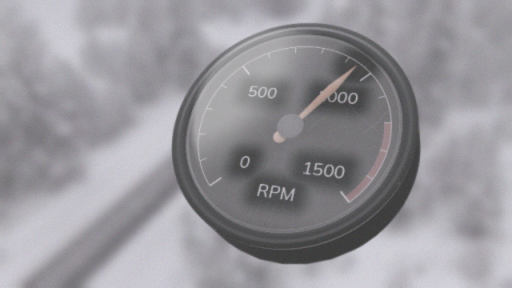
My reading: **950** rpm
